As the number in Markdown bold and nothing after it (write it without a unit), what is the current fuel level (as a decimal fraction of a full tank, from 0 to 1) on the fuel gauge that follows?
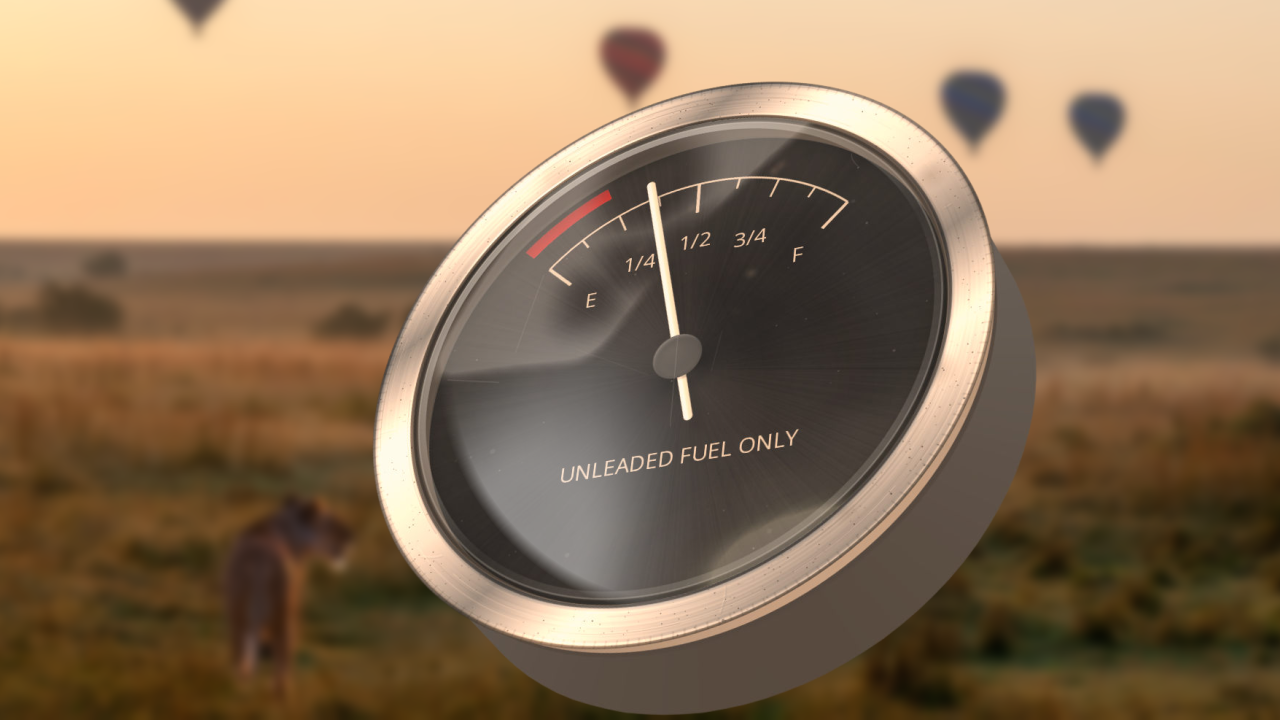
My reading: **0.375**
